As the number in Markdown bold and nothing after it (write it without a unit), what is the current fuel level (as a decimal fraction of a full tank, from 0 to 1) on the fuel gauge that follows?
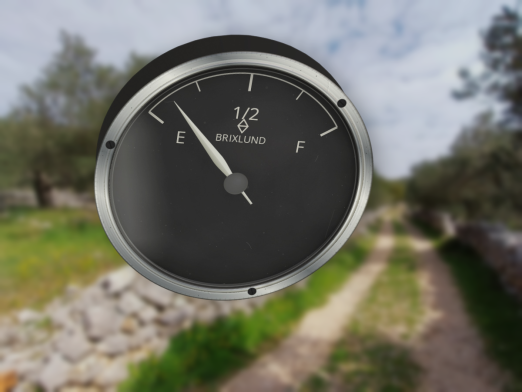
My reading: **0.125**
